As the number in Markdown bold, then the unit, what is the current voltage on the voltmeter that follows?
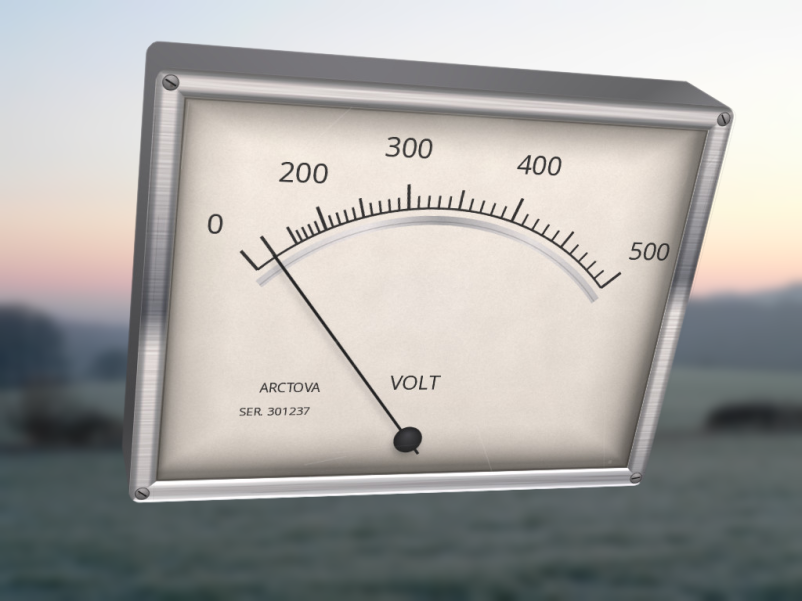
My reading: **100** V
